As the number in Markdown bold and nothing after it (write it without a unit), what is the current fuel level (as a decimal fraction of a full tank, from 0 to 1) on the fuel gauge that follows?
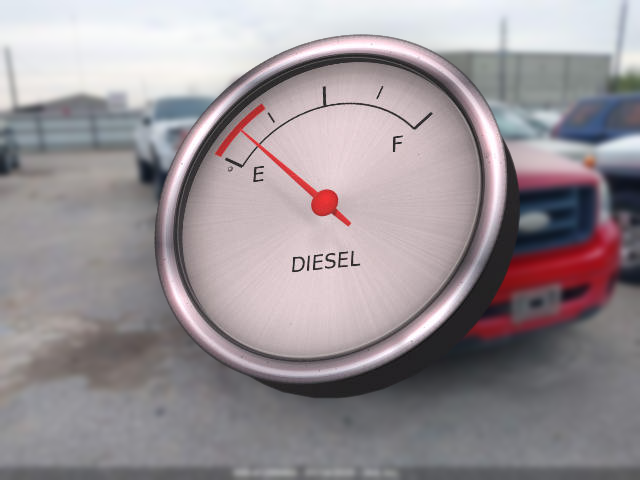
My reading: **0.125**
